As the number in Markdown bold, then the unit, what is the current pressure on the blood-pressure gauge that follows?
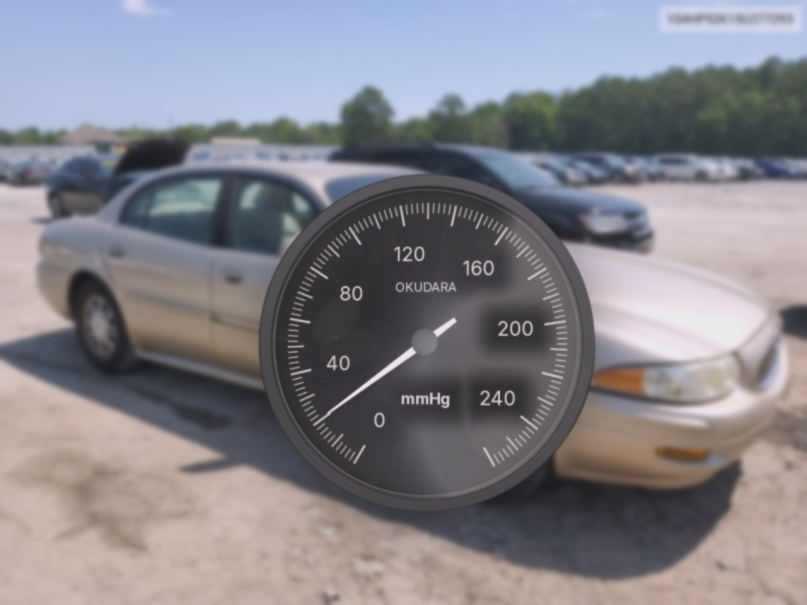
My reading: **20** mmHg
